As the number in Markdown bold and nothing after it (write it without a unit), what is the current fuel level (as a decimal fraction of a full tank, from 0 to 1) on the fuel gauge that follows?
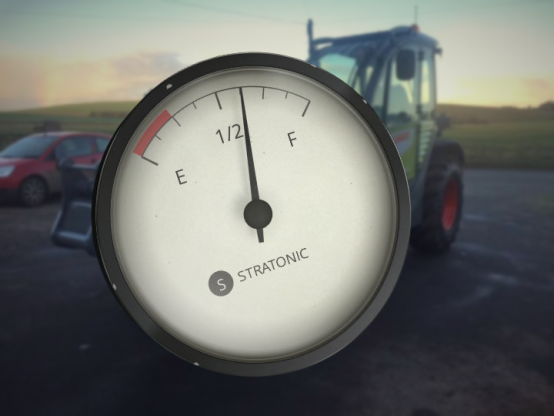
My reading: **0.625**
